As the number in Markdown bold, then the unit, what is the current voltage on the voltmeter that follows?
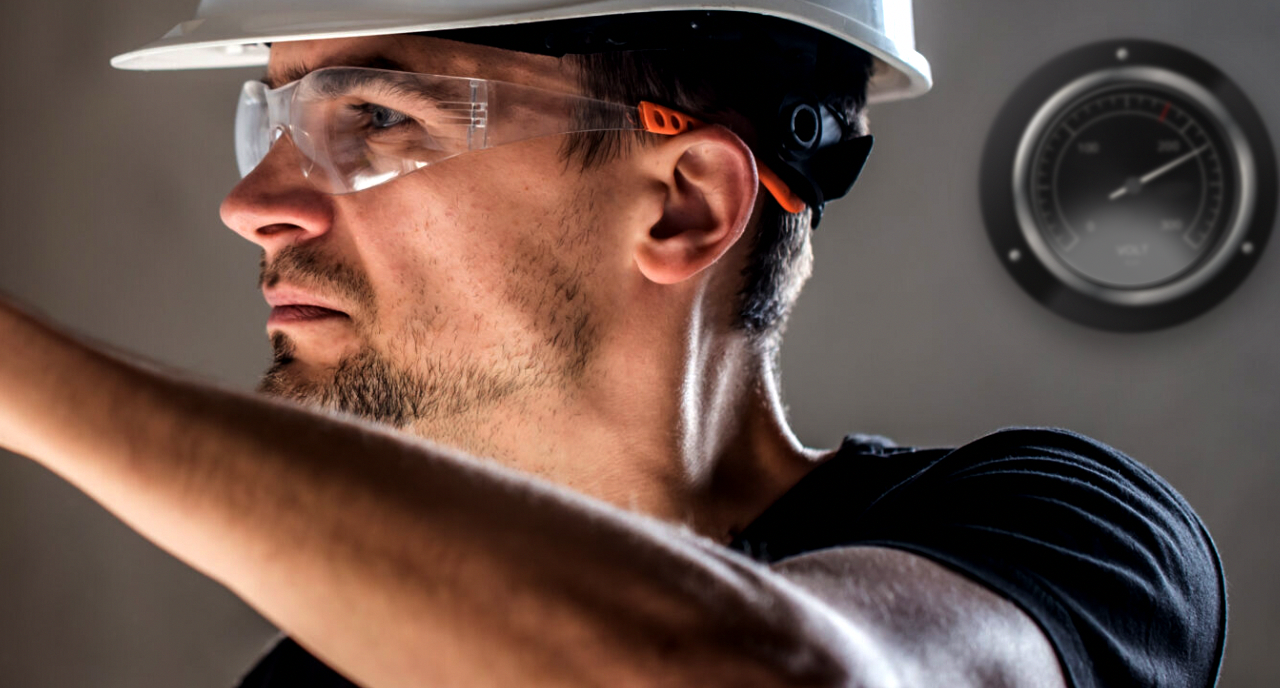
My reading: **220** V
